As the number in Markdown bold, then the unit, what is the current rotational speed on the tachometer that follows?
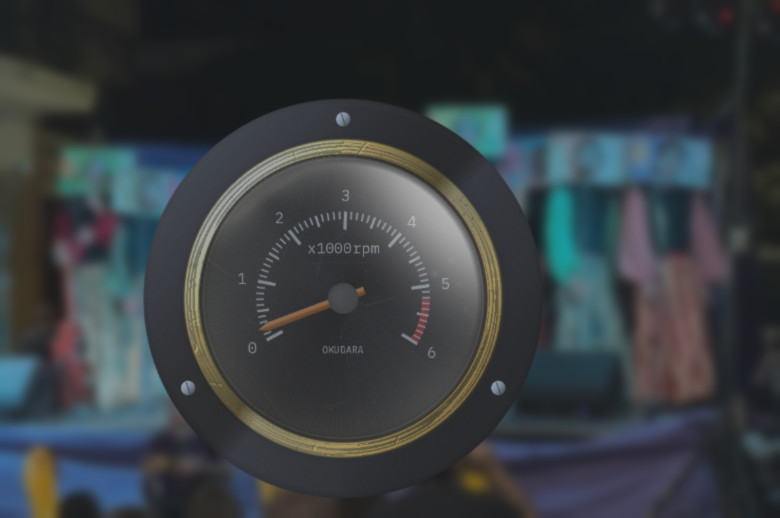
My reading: **200** rpm
